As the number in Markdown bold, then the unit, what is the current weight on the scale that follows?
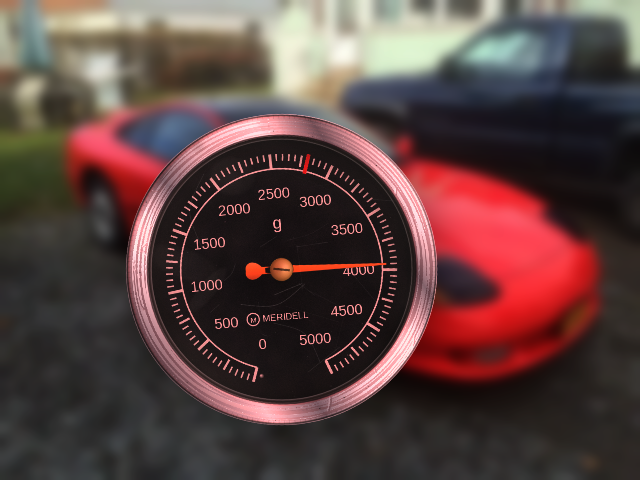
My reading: **3950** g
